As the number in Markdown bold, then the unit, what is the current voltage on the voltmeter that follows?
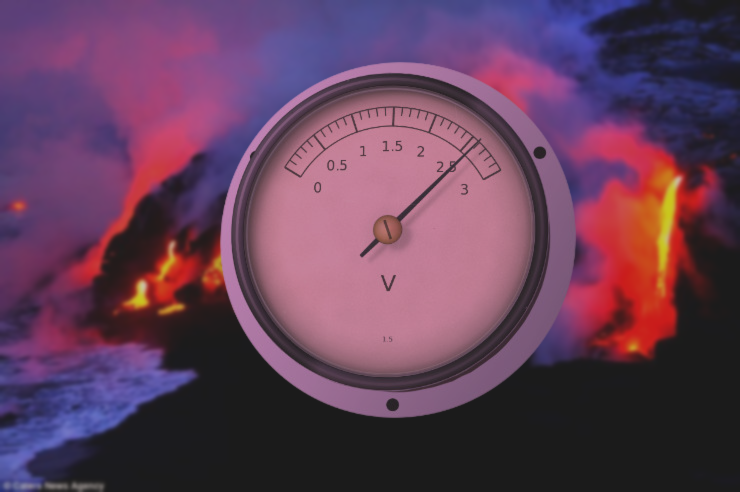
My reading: **2.6** V
